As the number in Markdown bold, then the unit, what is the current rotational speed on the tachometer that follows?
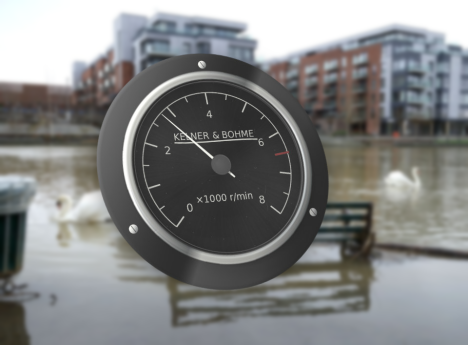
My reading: **2750** rpm
